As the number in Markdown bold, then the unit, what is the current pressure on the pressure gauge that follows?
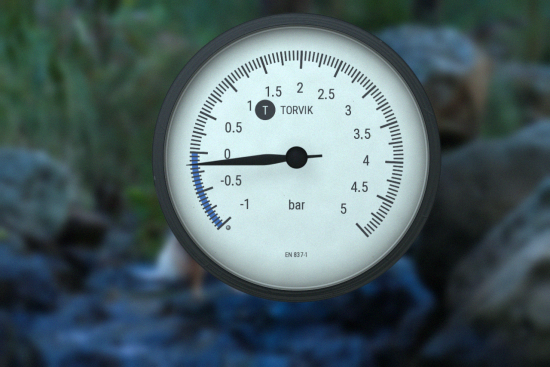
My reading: **-0.15** bar
